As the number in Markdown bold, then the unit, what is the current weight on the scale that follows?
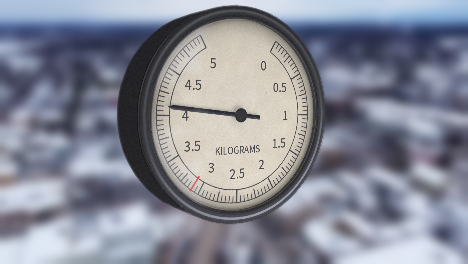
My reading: **4.1** kg
